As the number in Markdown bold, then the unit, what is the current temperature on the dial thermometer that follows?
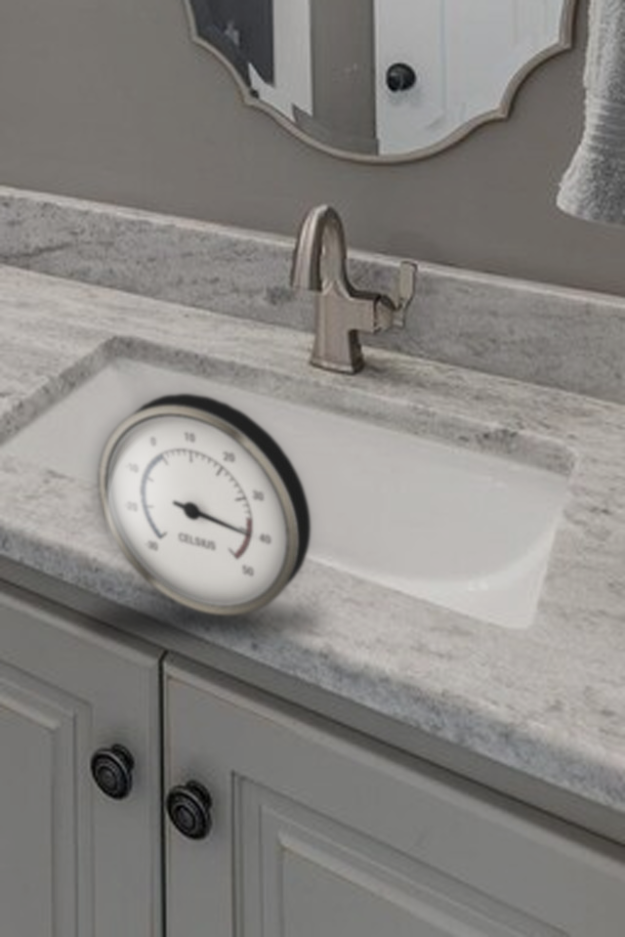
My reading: **40** °C
